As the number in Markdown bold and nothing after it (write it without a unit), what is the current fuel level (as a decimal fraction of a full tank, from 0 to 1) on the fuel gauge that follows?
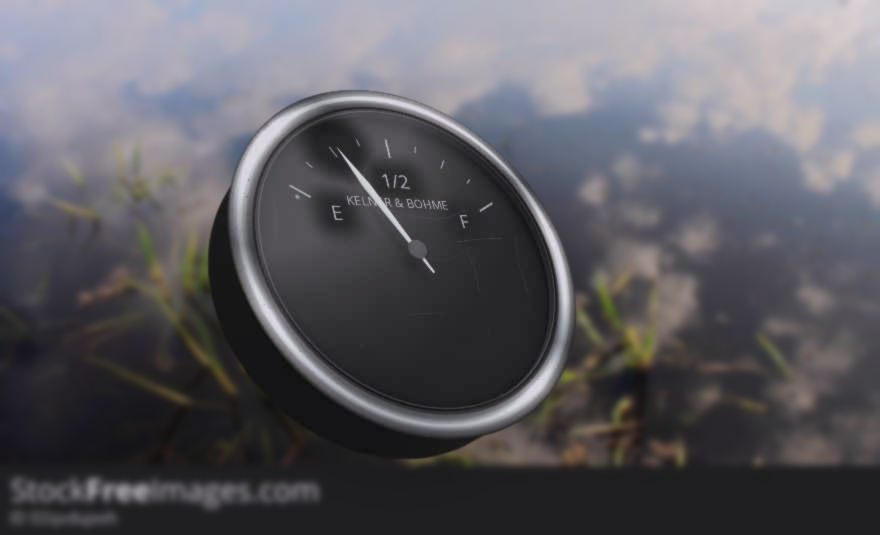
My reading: **0.25**
